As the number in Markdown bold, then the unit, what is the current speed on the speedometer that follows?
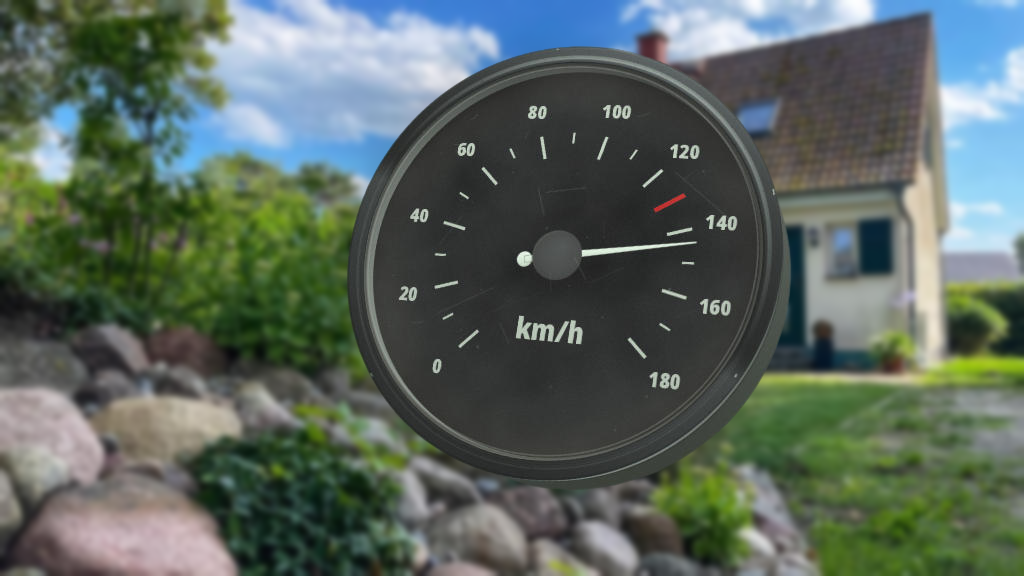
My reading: **145** km/h
